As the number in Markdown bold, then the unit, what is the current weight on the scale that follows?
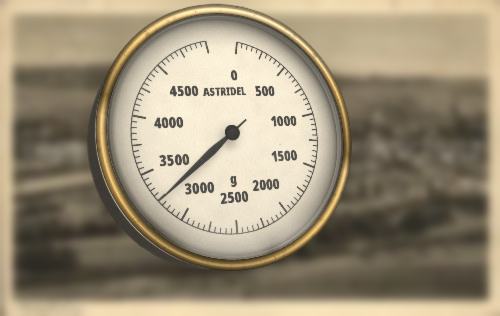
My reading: **3250** g
